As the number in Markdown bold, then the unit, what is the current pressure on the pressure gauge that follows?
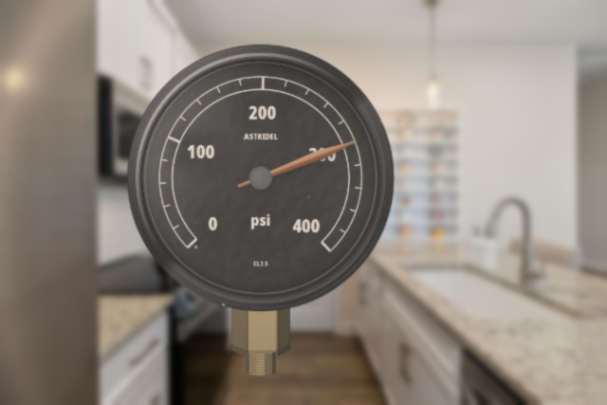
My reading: **300** psi
